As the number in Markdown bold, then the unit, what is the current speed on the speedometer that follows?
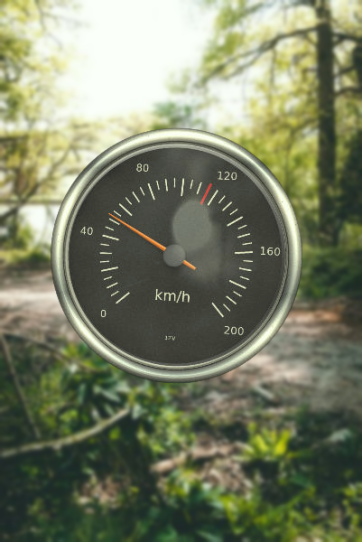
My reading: **52.5** km/h
